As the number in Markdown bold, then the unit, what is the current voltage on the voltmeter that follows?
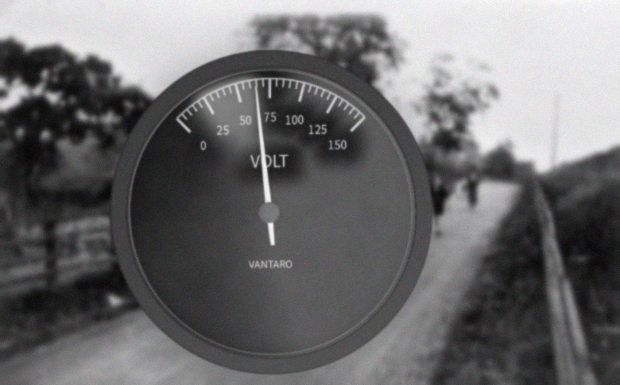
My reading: **65** V
